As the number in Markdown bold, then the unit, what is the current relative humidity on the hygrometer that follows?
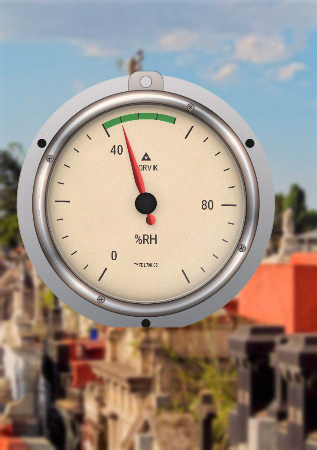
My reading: **44** %
